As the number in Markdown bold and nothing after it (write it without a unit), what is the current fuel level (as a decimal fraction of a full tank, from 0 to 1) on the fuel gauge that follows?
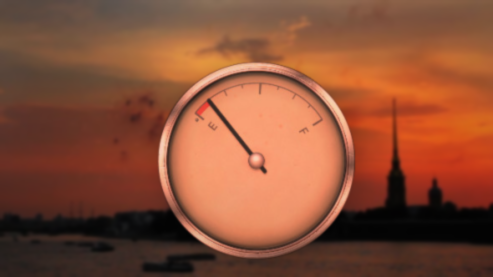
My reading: **0.125**
